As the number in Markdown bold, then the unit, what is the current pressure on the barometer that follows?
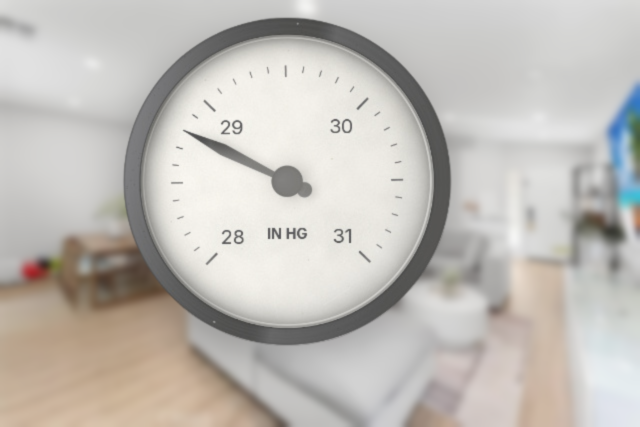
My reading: **28.8** inHg
